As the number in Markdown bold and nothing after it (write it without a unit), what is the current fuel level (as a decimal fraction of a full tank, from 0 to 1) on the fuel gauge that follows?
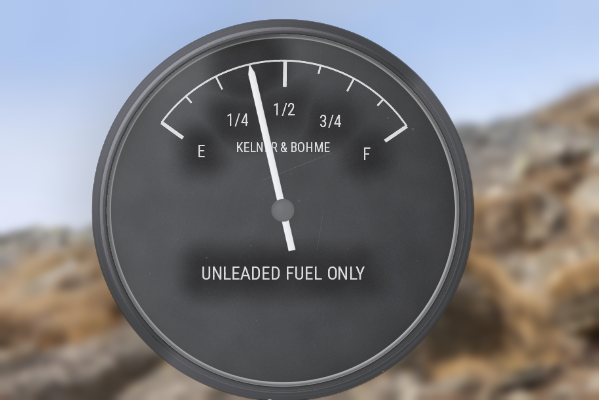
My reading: **0.375**
